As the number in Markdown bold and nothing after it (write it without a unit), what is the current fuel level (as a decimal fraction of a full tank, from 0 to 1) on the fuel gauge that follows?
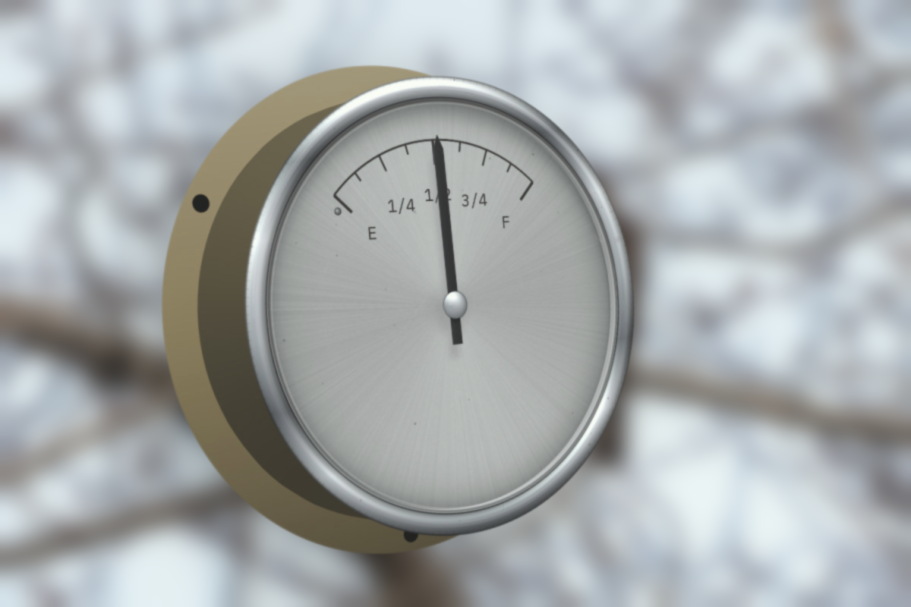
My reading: **0.5**
